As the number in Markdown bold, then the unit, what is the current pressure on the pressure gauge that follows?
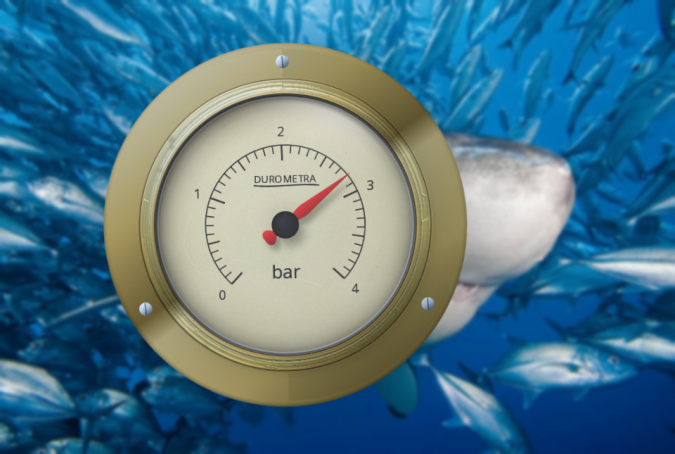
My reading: **2.8** bar
